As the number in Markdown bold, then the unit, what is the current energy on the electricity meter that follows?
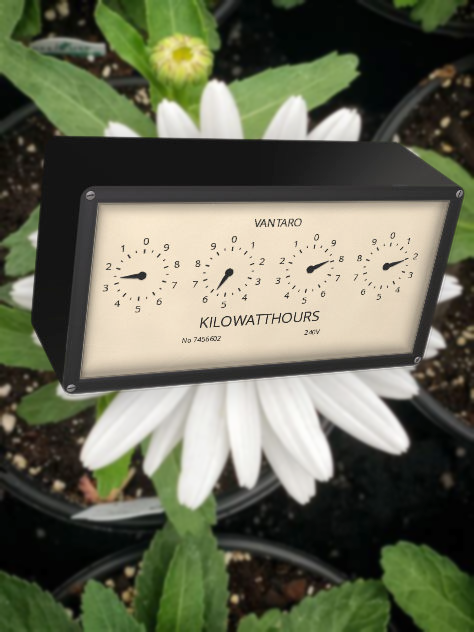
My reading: **2582** kWh
